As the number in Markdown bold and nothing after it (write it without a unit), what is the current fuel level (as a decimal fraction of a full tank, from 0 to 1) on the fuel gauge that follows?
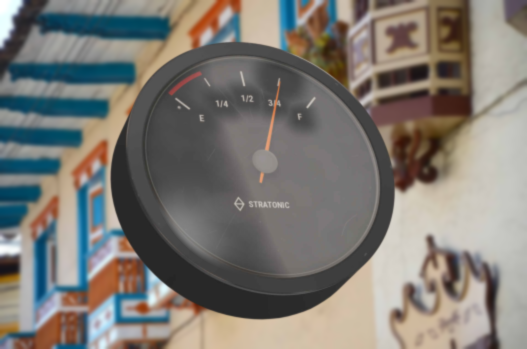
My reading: **0.75**
